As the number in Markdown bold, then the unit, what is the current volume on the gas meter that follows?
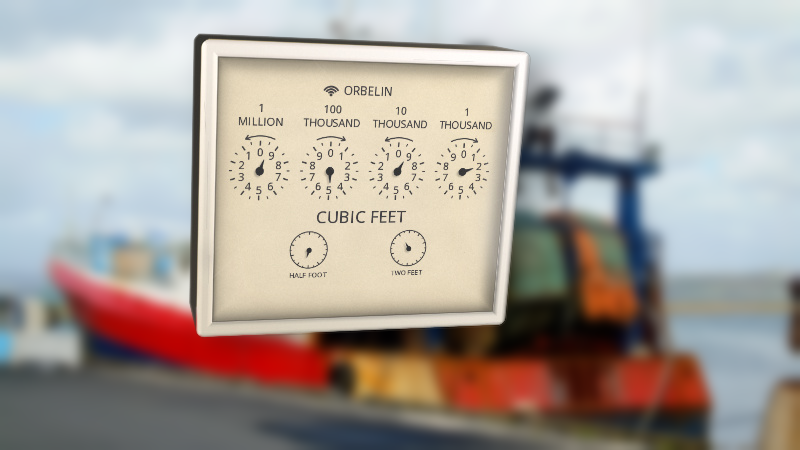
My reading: **949200** ft³
